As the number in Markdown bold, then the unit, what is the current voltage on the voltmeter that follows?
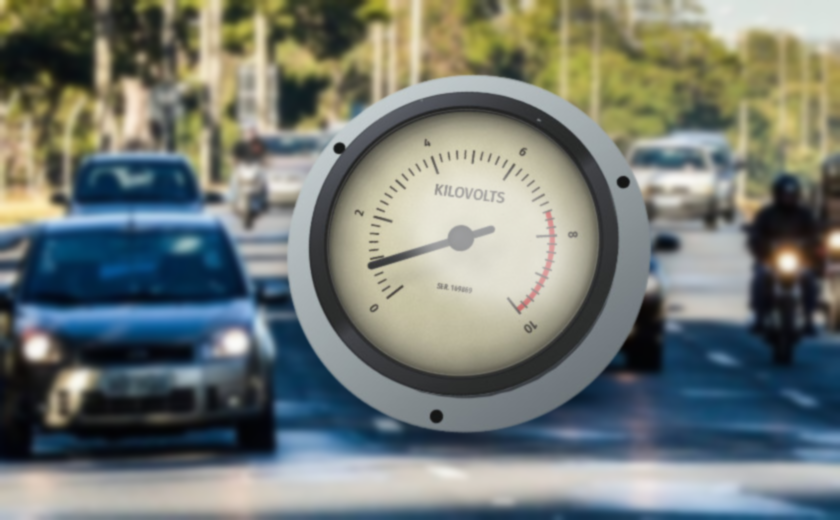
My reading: **0.8** kV
